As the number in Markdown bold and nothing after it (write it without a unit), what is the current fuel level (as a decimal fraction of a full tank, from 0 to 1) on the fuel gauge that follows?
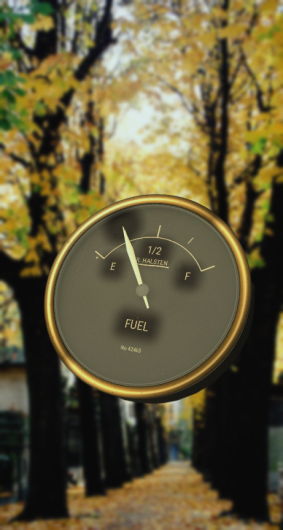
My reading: **0.25**
